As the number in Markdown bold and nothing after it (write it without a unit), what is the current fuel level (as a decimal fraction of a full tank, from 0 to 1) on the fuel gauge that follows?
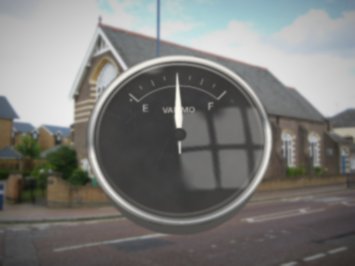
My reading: **0.5**
